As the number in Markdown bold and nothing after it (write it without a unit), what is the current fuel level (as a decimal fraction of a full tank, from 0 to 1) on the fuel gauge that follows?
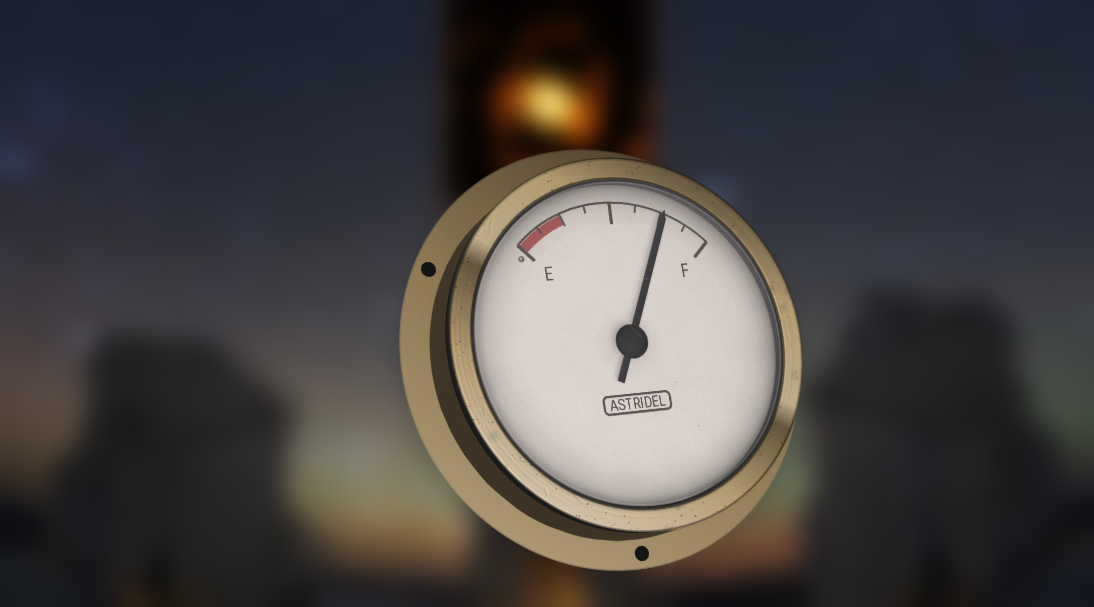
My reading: **0.75**
